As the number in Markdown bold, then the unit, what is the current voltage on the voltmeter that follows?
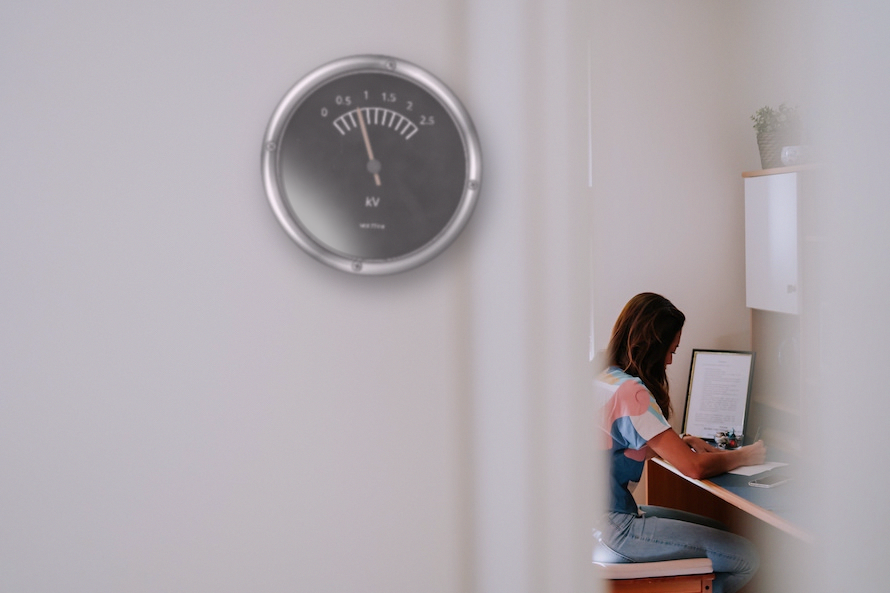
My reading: **0.75** kV
